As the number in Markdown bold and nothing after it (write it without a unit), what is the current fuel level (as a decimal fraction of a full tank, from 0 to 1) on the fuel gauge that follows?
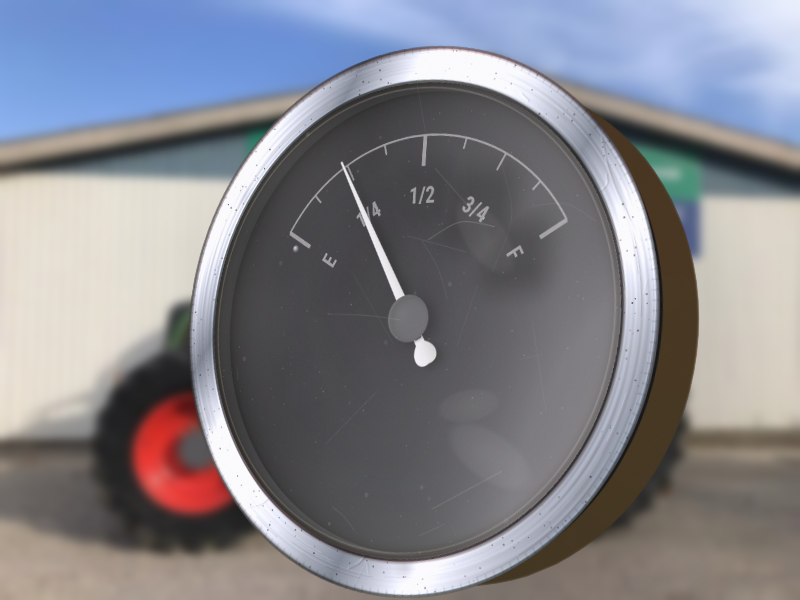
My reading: **0.25**
